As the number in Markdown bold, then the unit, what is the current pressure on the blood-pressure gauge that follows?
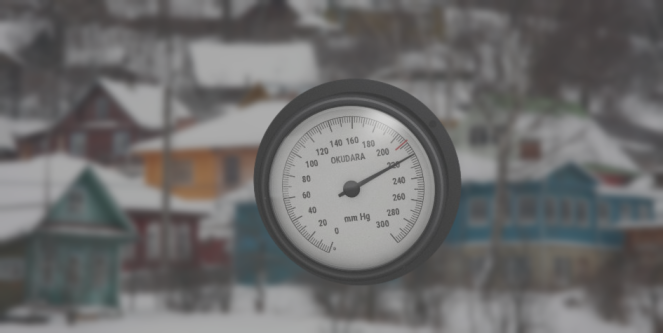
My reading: **220** mmHg
